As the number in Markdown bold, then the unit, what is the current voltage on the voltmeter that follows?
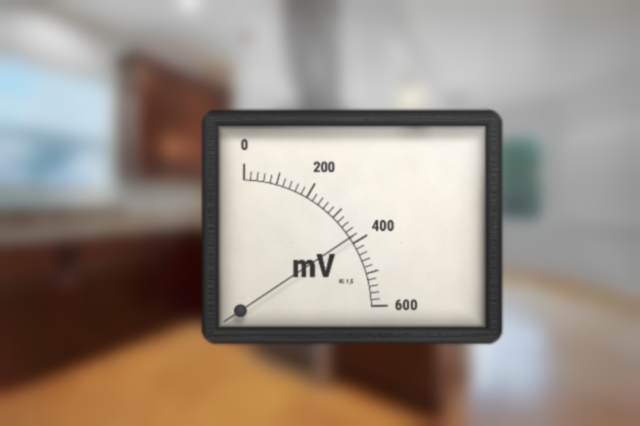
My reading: **380** mV
